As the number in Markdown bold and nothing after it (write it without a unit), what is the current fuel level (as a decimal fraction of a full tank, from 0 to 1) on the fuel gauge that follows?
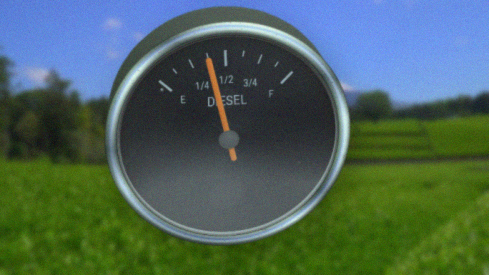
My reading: **0.375**
